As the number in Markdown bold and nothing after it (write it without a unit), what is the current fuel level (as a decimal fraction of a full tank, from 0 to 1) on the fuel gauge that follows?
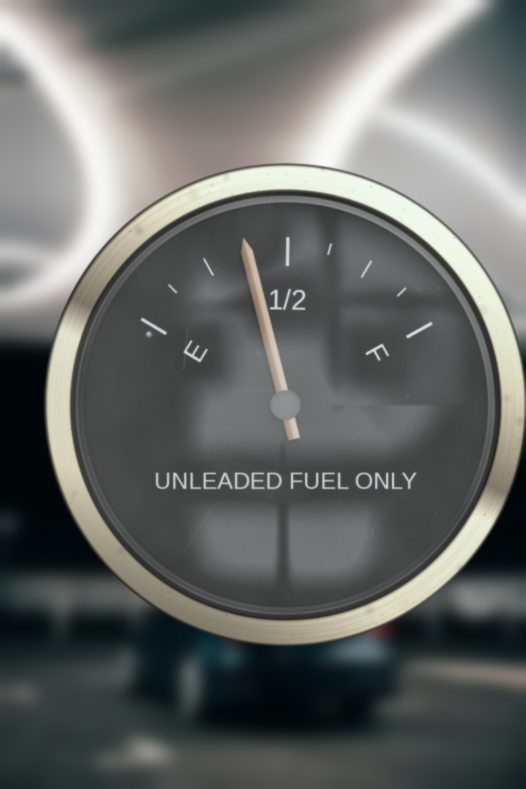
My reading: **0.375**
